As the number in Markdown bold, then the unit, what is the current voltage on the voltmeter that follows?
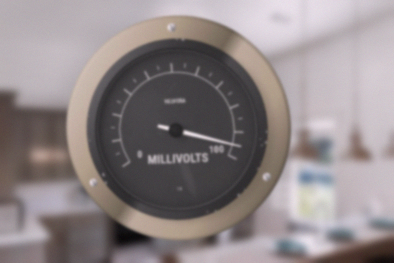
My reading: **95** mV
